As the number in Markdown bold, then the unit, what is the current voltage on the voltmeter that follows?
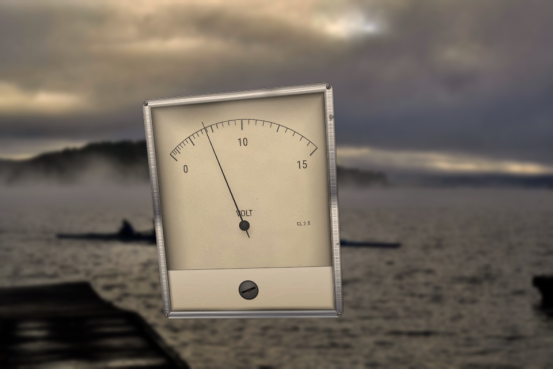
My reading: **7** V
